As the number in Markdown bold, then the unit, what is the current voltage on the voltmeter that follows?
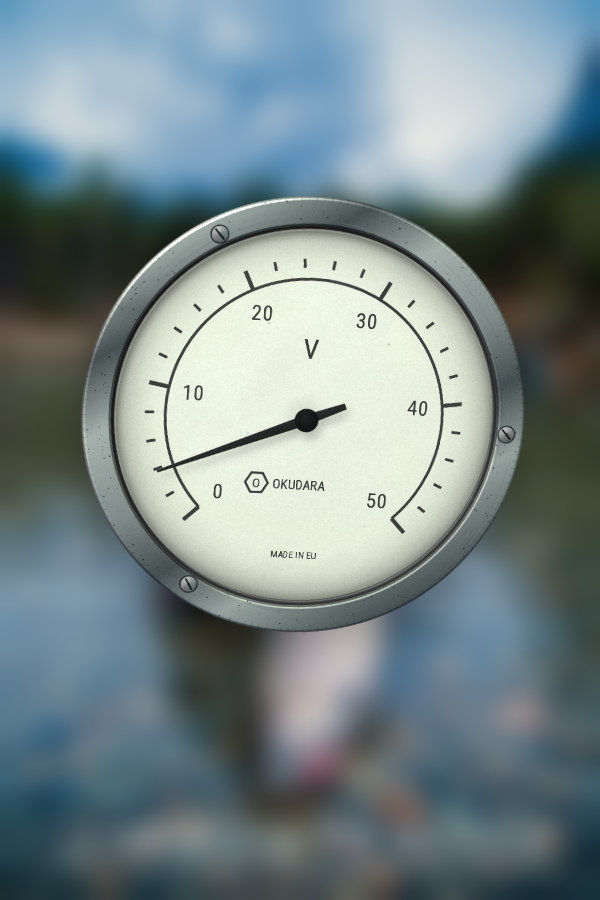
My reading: **4** V
